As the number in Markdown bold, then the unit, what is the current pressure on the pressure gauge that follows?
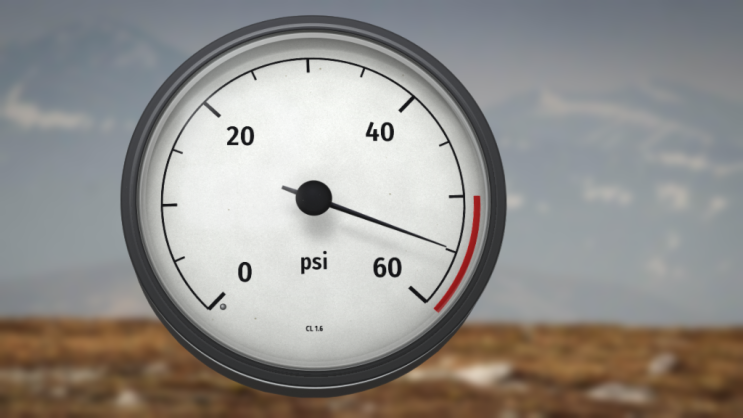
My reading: **55** psi
